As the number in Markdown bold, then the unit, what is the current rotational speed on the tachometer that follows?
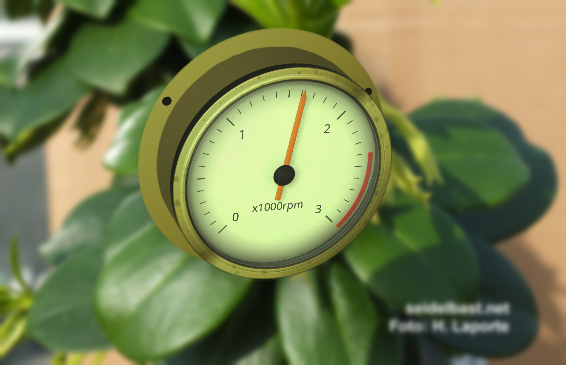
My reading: **1600** rpm
